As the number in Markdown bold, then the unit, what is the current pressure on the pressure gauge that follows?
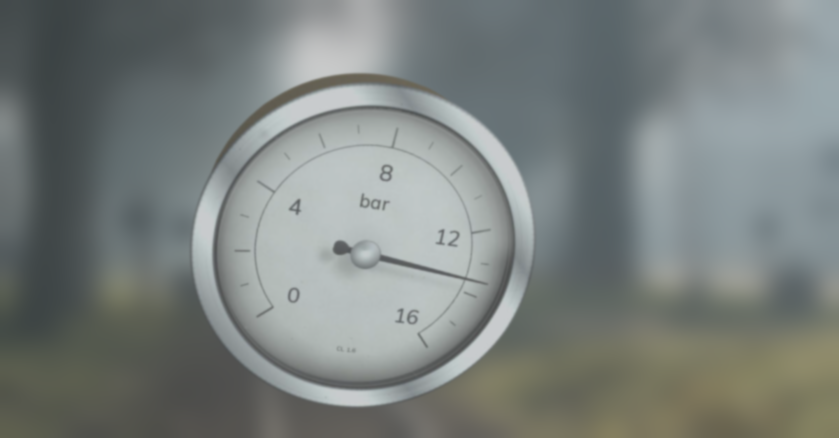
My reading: **13.5** bar
